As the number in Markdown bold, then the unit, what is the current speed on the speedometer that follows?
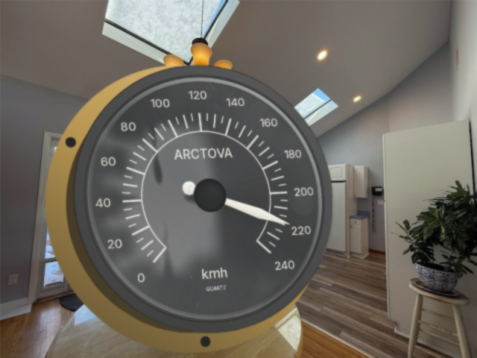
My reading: **220** km/h
